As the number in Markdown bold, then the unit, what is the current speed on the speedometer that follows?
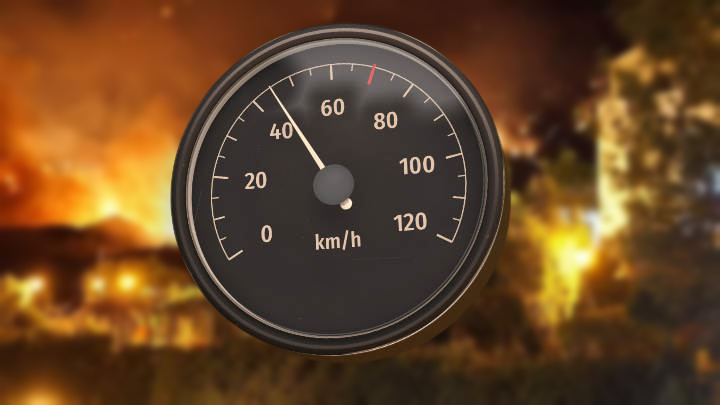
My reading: **45** km/h
